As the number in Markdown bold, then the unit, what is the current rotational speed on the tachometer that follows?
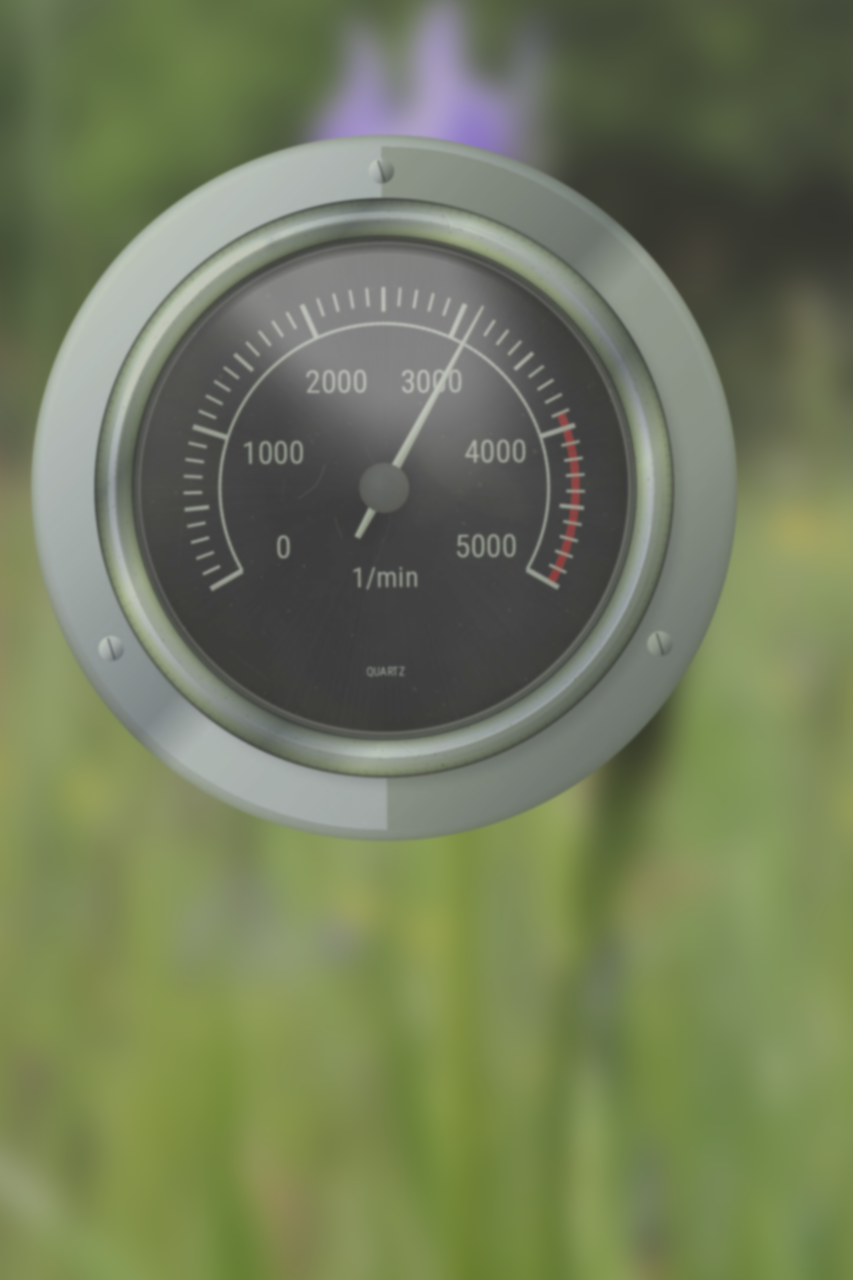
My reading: **3100** rpm
